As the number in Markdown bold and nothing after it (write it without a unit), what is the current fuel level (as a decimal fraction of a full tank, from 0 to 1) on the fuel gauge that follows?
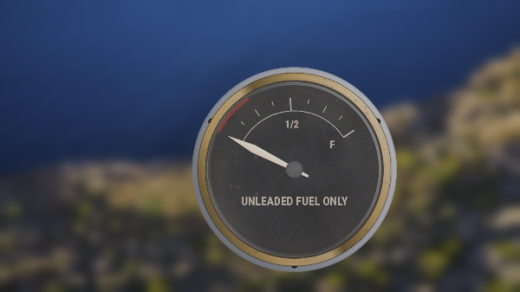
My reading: **0**
